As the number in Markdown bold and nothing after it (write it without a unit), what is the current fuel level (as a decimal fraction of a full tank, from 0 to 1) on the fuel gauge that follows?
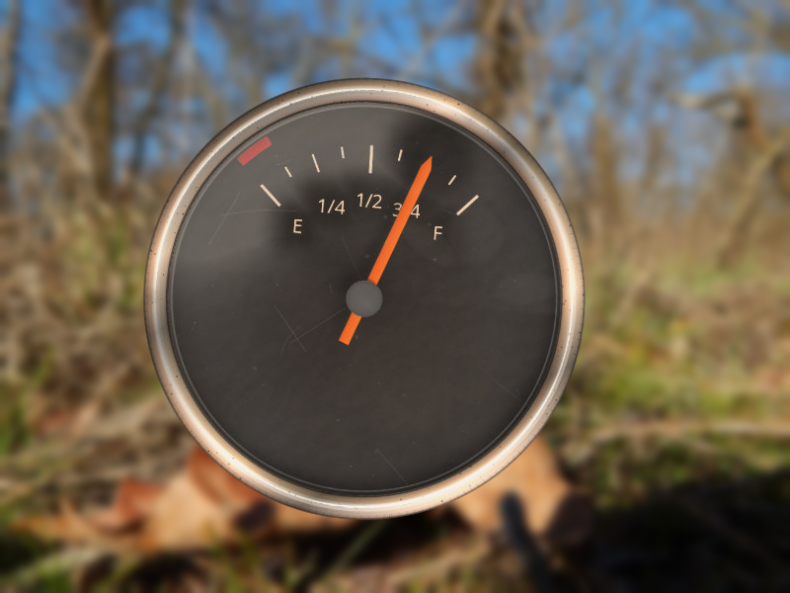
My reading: **0.75**
